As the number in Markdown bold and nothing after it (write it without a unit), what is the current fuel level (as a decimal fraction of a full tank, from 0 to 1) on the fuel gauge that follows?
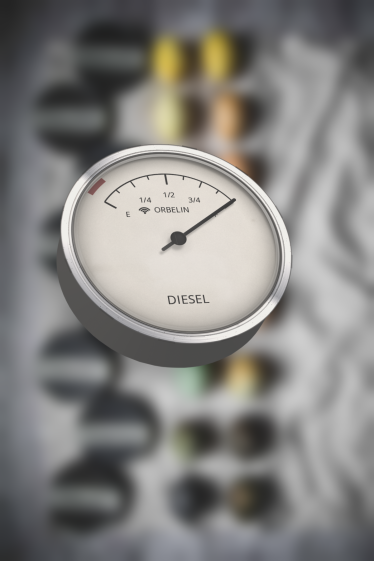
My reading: **1**
